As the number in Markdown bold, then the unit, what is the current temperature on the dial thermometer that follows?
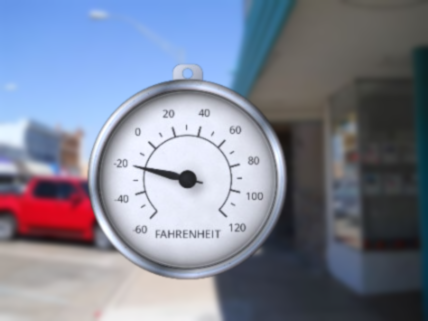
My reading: **-20** °F
